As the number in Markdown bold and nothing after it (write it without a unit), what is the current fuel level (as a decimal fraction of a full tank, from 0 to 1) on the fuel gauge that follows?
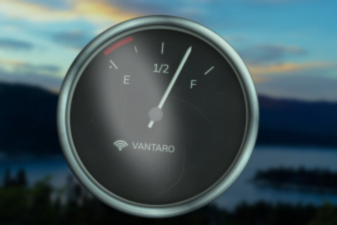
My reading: **0.75**
